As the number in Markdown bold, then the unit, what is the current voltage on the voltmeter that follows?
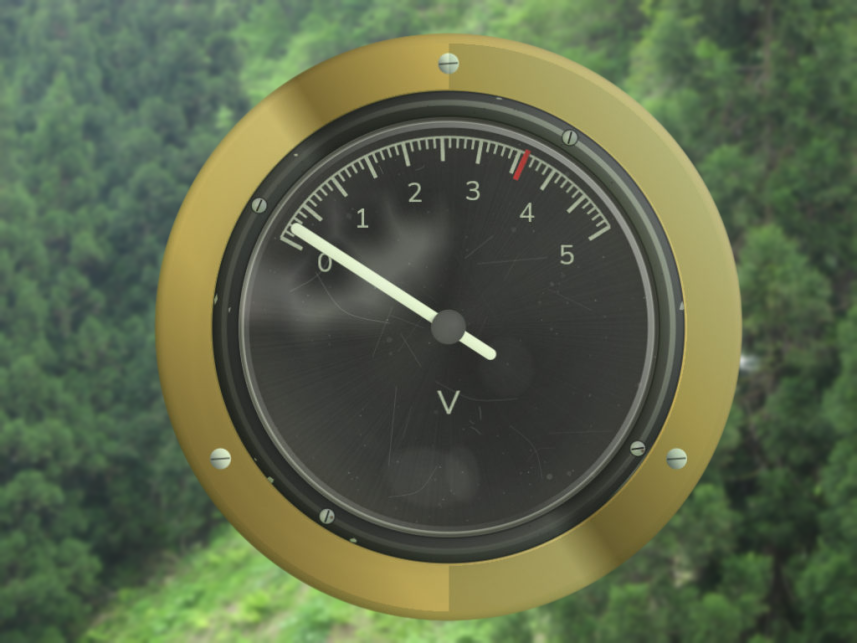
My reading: **0.2** V
